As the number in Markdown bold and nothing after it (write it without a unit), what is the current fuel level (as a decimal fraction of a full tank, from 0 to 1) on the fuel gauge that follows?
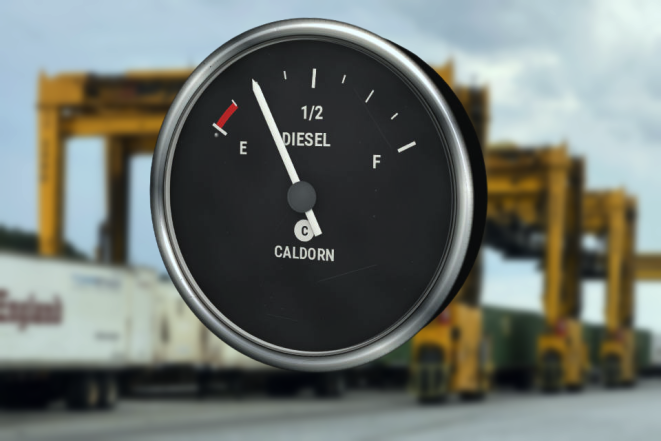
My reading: **0.25**
